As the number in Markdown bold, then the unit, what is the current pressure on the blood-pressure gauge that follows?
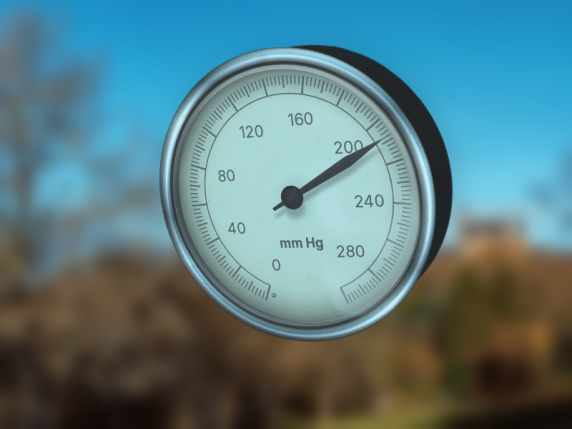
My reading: **208** mmHg
